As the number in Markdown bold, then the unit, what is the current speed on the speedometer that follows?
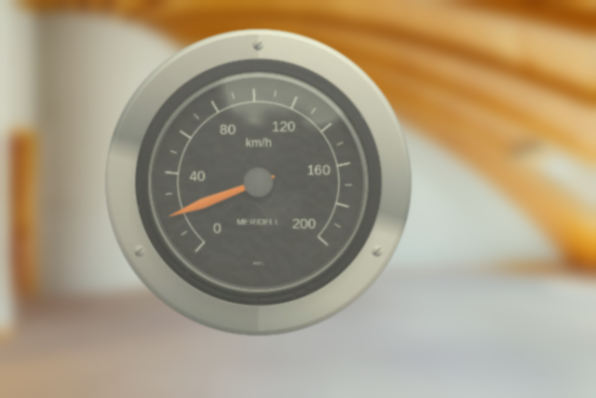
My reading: **20** km/h
